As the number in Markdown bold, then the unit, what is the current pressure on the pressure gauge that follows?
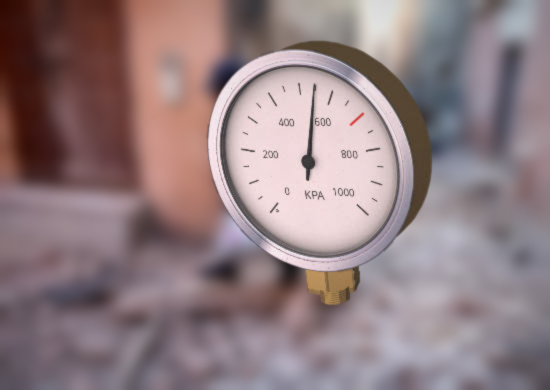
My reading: **550** kPa
